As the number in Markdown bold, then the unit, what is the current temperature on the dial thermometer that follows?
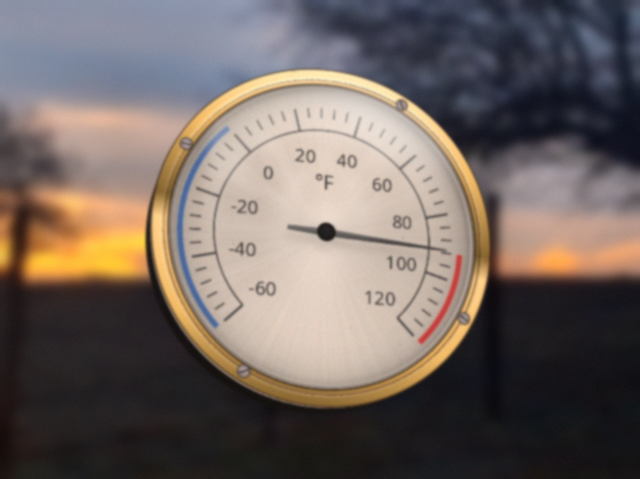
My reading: **92** °F
